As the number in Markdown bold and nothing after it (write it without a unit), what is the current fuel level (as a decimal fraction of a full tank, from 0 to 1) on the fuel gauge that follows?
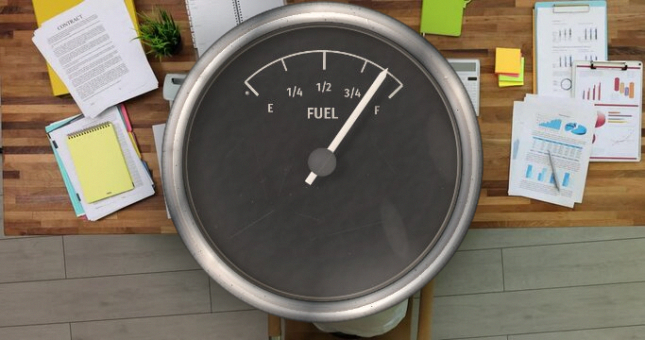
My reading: **0.875**
